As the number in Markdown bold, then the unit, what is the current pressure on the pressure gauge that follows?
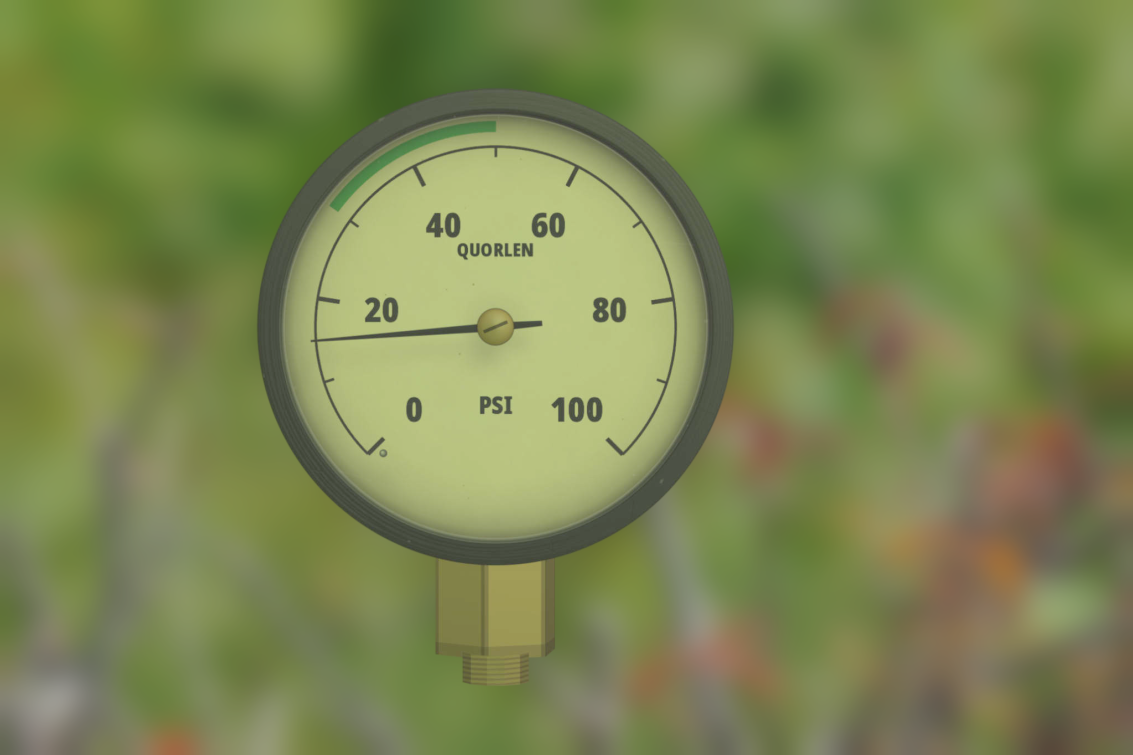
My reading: **15** psi
